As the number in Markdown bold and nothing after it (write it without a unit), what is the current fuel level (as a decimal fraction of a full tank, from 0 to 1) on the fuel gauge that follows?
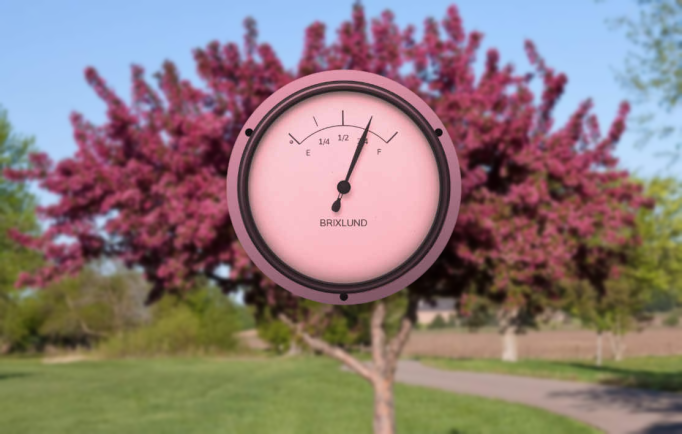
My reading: **0.75**
